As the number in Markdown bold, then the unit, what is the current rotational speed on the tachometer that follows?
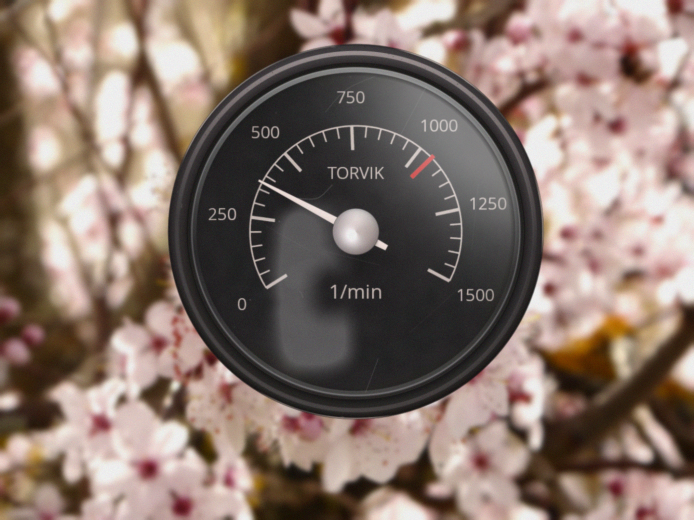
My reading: **375** rpm
